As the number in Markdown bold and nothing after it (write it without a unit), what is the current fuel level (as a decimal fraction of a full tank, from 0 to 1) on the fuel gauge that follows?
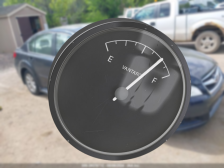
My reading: **0.75**
